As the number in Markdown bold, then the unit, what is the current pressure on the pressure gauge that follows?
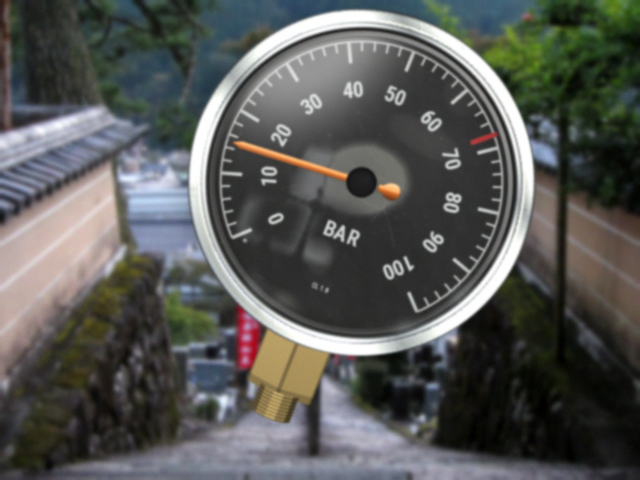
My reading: **15** bar
